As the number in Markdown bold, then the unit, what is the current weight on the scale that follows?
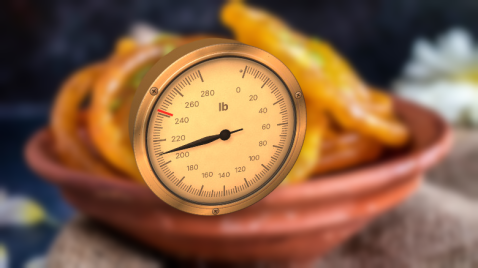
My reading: **210** lb
